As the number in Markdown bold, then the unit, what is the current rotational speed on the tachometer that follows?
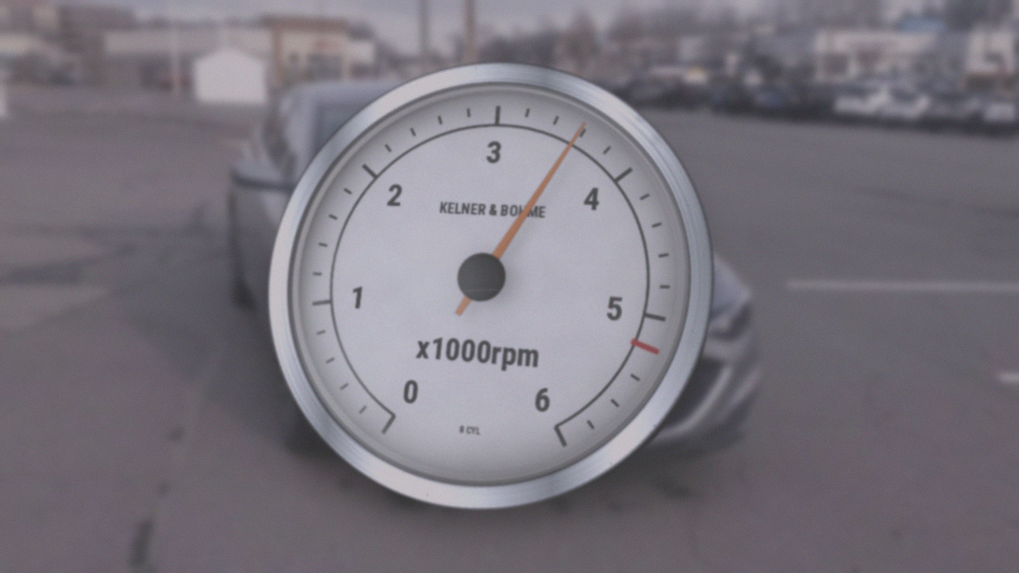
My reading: **3600** rpm
